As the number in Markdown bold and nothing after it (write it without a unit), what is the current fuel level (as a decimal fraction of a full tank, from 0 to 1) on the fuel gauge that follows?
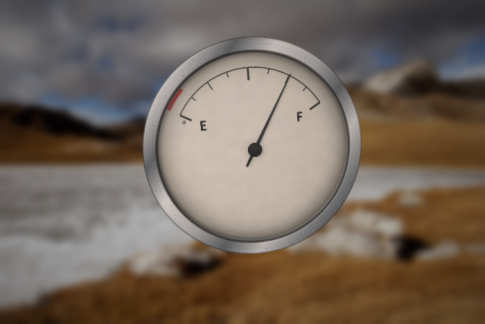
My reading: **0.75**
